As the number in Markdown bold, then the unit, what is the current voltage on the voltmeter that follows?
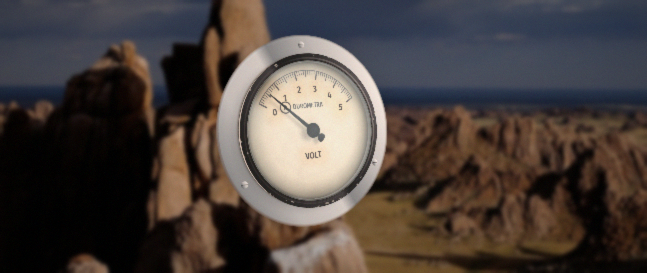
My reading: **0.5** V
